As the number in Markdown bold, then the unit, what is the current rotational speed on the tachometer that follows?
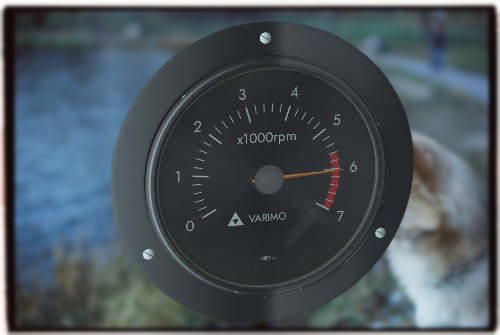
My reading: **6000** rpm
